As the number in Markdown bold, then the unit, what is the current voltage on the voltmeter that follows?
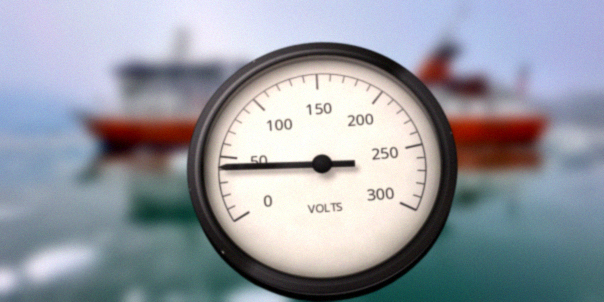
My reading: **40** V
